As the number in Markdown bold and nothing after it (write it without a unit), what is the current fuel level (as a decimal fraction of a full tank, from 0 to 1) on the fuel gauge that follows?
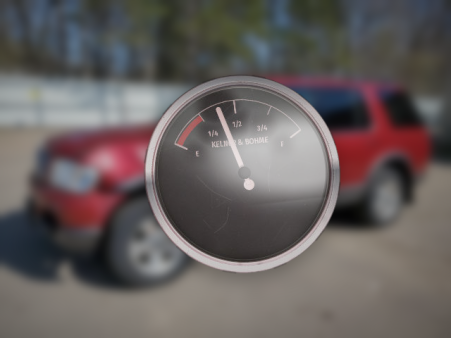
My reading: **0.375**
